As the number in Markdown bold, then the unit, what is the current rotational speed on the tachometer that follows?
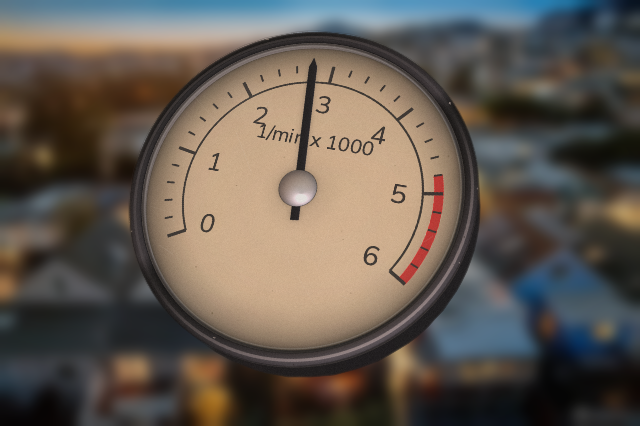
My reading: **2800** rpm
